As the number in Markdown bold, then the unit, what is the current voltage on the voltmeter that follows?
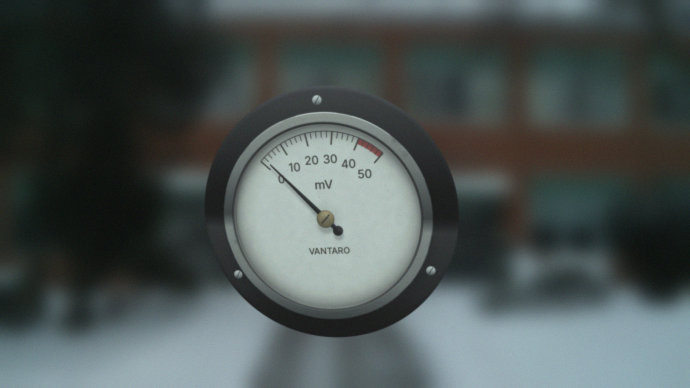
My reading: **2** mV
